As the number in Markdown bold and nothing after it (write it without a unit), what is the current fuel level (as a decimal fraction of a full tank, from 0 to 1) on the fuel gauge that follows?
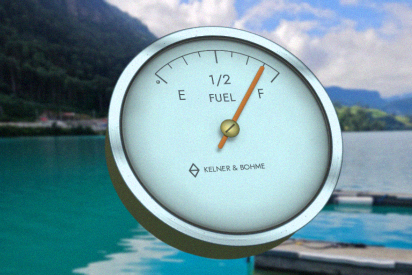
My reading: **0.875**
